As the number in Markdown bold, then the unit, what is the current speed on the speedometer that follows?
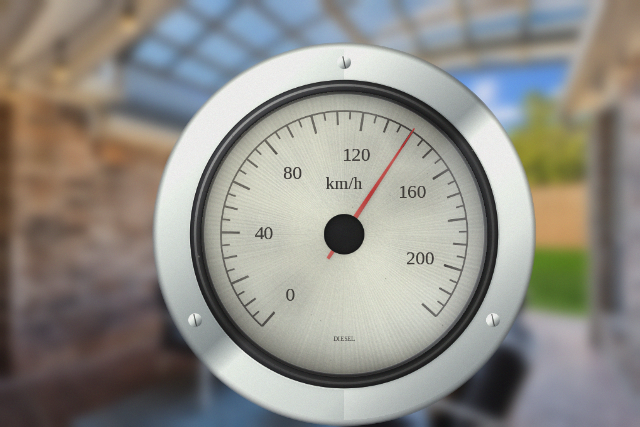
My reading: **140** km/h
